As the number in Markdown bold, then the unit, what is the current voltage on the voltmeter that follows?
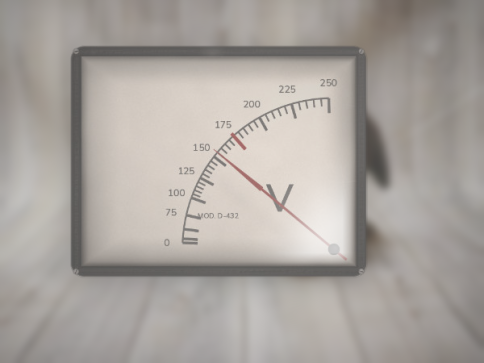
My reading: **155** V
